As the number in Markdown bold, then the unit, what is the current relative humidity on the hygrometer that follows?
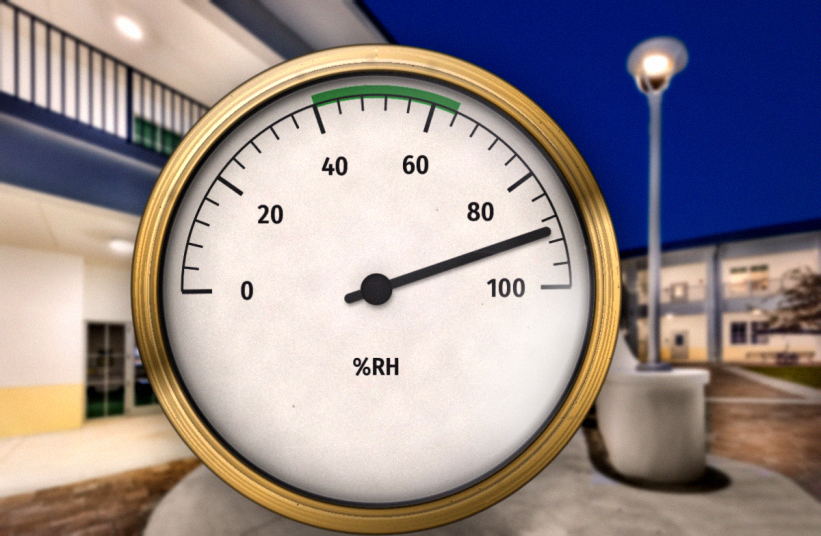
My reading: **90** %
